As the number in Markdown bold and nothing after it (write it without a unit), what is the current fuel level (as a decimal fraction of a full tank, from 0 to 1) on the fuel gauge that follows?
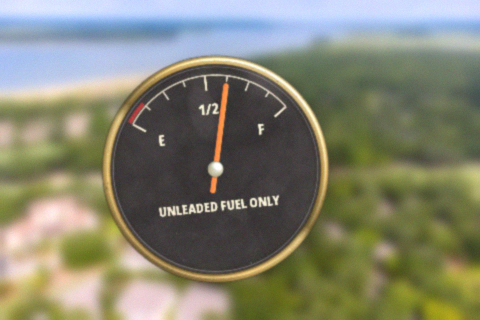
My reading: **0.625**
